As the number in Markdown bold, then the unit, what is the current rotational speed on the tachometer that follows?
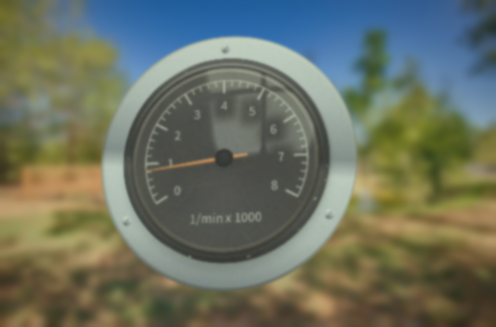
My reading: **800** rpm
